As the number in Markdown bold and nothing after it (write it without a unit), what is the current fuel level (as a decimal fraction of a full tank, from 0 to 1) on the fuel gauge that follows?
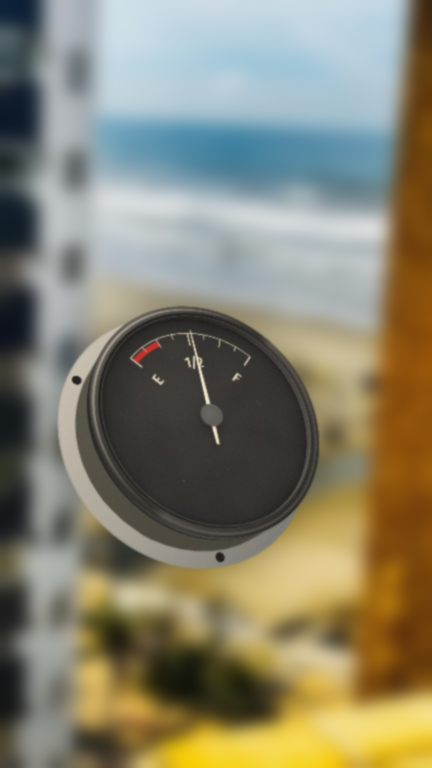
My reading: **0.5**
